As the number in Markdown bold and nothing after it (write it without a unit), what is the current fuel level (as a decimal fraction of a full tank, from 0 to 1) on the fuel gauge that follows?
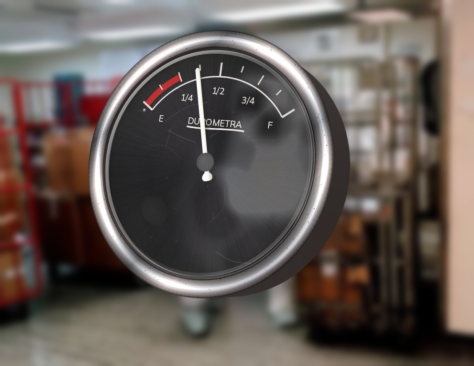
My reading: **0.375**
